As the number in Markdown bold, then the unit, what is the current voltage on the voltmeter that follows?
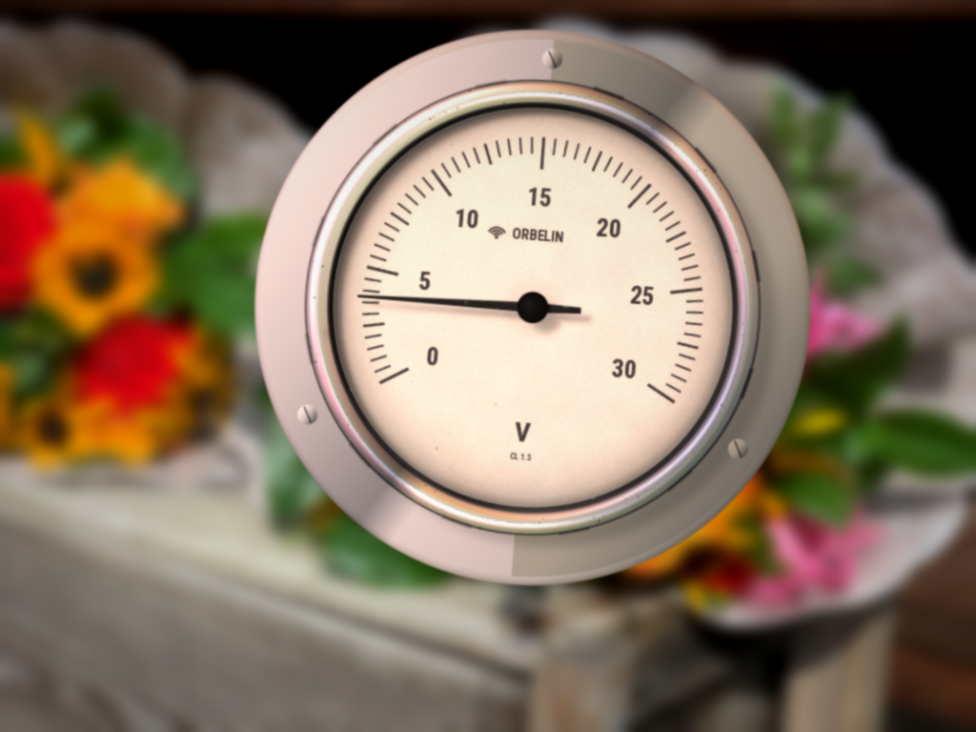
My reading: **3.75** V
